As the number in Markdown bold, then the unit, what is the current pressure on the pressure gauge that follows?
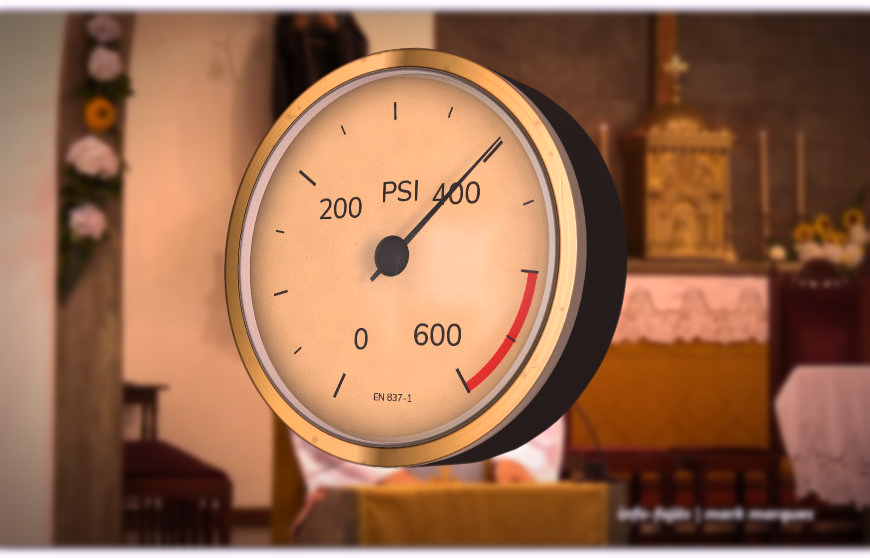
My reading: **400** psi
